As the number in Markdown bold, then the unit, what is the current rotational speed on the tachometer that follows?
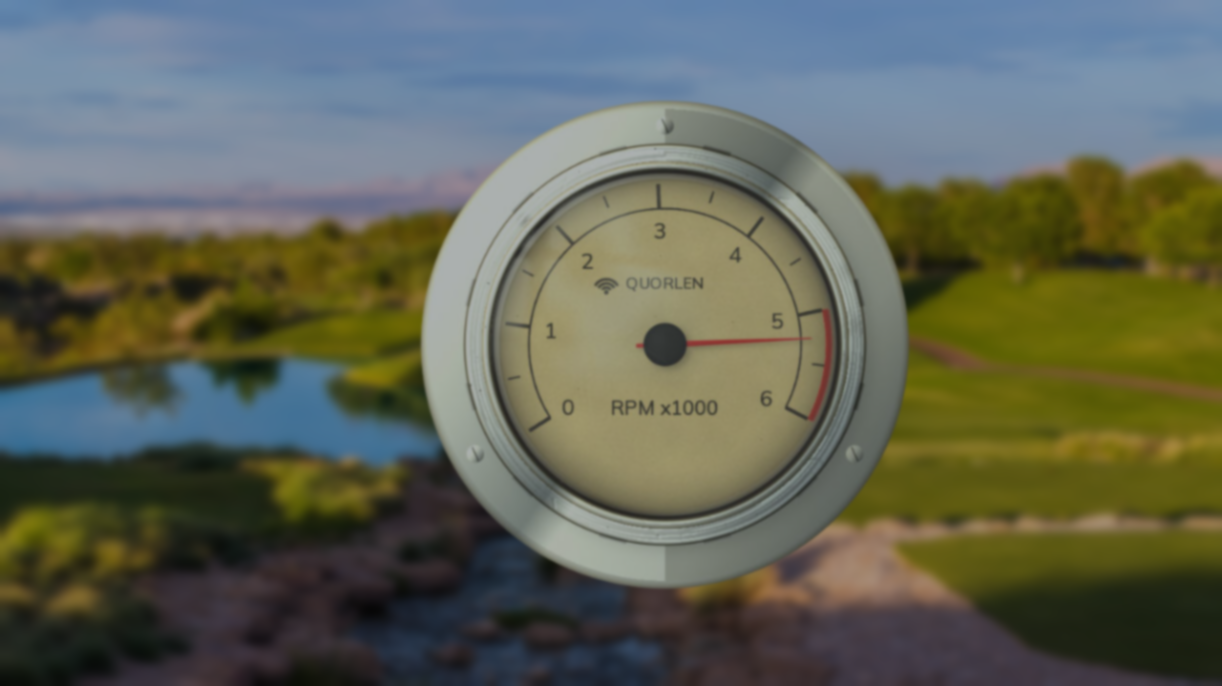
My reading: **5250** rpm
